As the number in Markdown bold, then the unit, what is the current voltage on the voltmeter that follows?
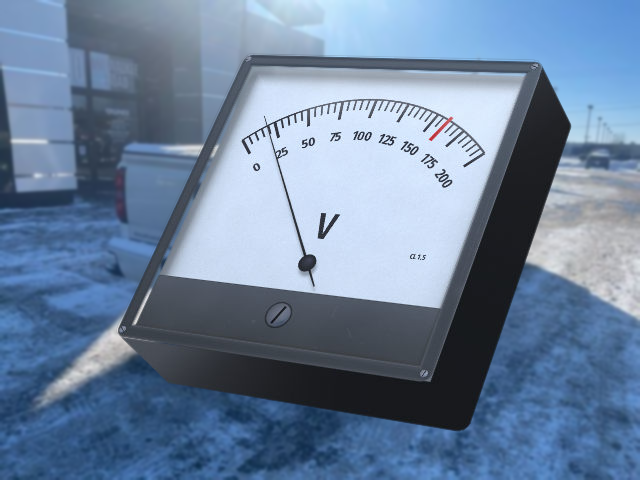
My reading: **20** V
